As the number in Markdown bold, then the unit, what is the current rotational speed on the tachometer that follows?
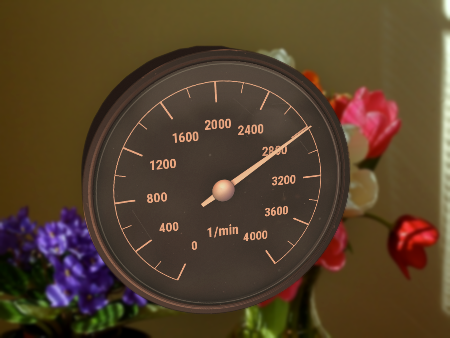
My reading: **2800** rpm
